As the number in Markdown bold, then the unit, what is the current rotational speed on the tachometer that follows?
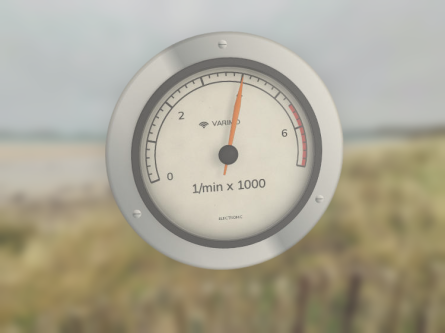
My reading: **4000** rpm
